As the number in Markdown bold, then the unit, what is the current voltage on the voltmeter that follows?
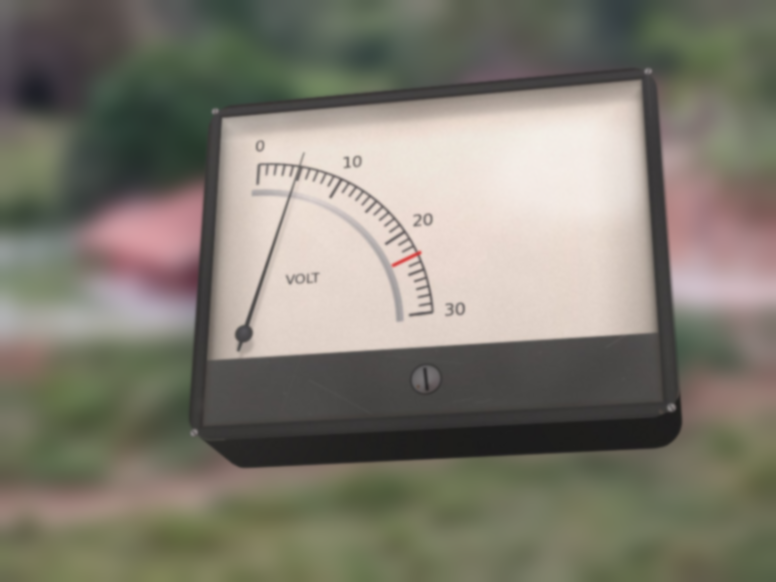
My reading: **5** V
